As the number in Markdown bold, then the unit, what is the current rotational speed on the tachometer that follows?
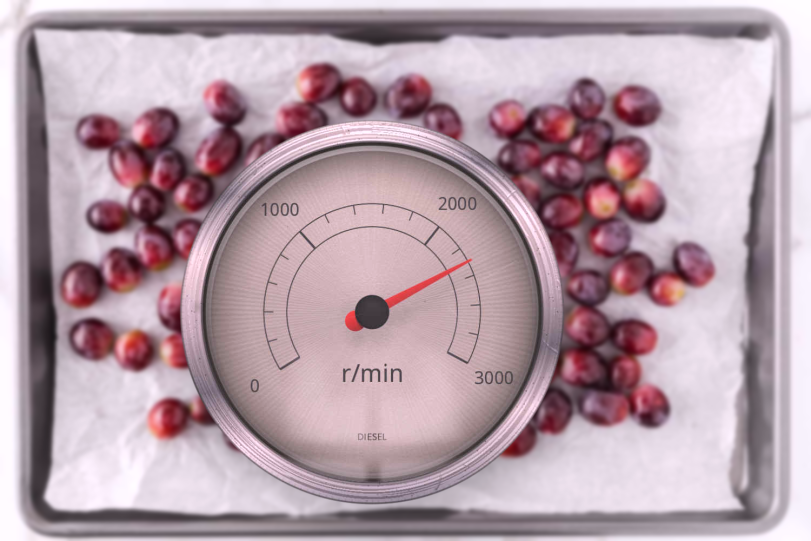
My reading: **2300** rpm
